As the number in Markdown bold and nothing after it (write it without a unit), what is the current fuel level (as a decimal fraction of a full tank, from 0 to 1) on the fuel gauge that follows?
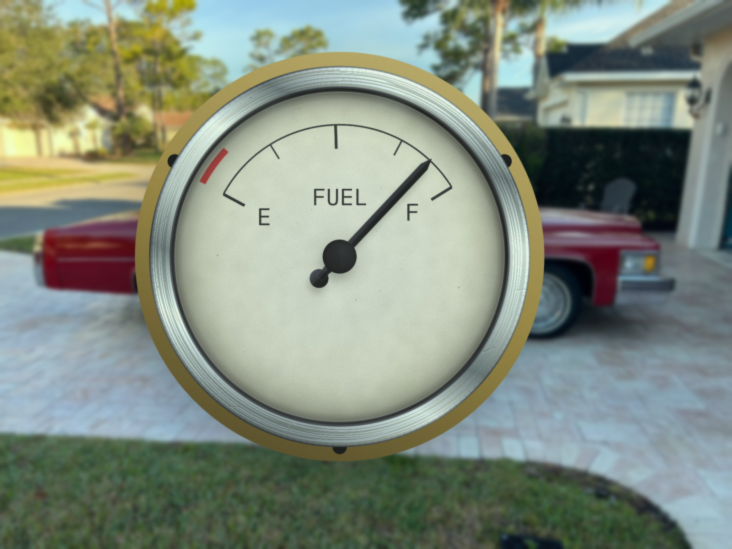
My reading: **0.875**
